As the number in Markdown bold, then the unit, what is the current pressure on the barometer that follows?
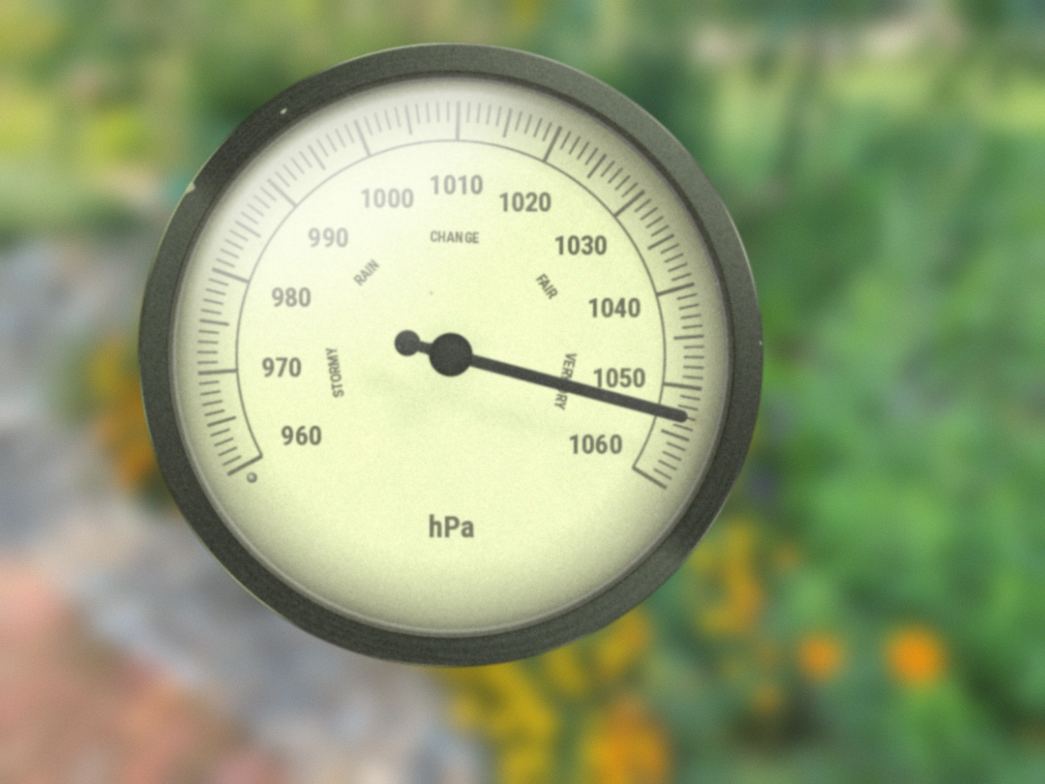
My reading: **1053** hPa
